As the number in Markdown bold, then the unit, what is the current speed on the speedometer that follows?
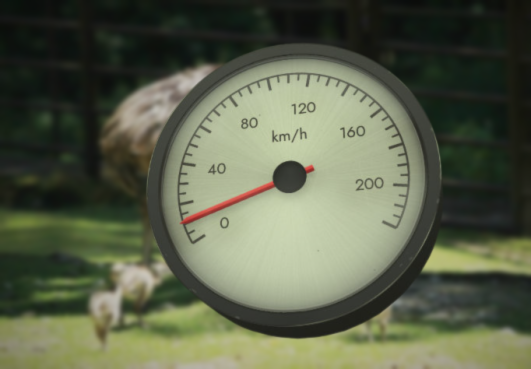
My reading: **10** km/h
